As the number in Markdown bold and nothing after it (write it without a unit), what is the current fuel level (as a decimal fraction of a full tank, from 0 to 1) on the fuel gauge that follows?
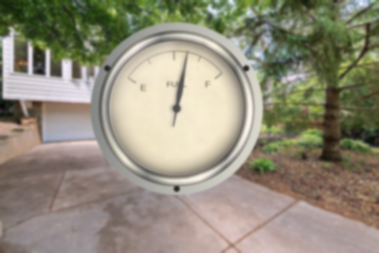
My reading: **0.625**
